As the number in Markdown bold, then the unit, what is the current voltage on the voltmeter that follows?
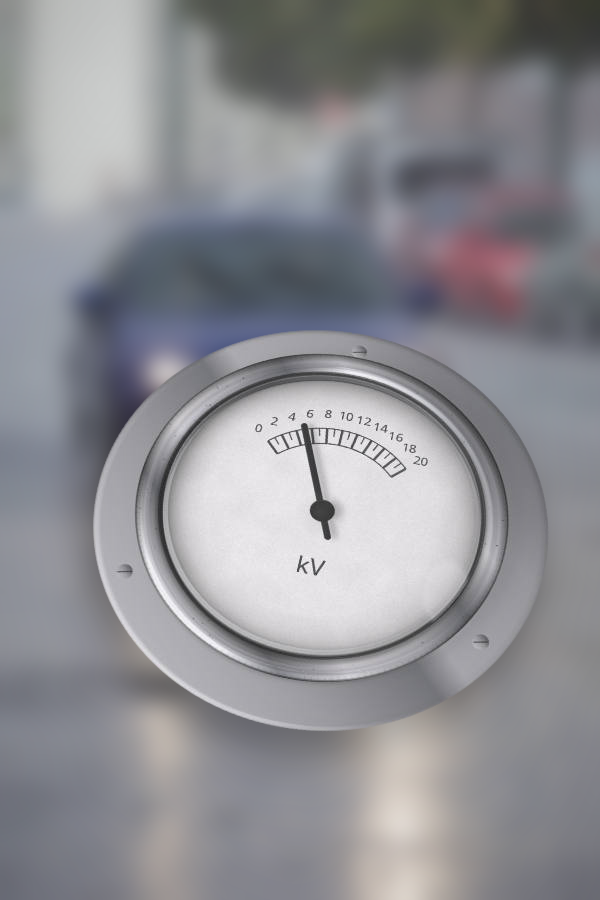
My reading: **5** kV
